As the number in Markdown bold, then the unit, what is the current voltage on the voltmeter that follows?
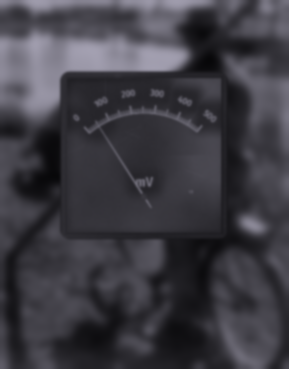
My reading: **50** mV
